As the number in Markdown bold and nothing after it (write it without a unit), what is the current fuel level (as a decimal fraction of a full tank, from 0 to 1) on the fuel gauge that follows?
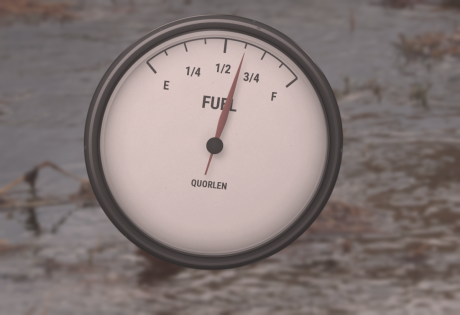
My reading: **0.625**
